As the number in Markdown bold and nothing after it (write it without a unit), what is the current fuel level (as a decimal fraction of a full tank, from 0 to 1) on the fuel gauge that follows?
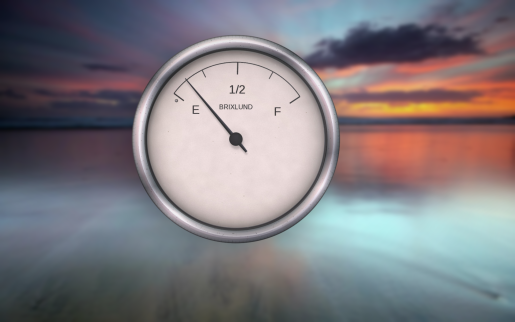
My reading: **0.125**
